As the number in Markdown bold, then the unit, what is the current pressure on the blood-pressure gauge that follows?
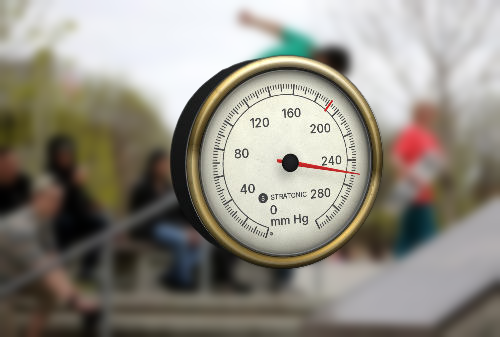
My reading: **250** mmHg
